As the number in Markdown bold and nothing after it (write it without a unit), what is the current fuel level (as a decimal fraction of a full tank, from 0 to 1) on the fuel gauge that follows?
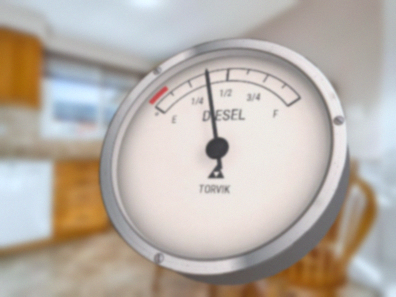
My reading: **0.375**
